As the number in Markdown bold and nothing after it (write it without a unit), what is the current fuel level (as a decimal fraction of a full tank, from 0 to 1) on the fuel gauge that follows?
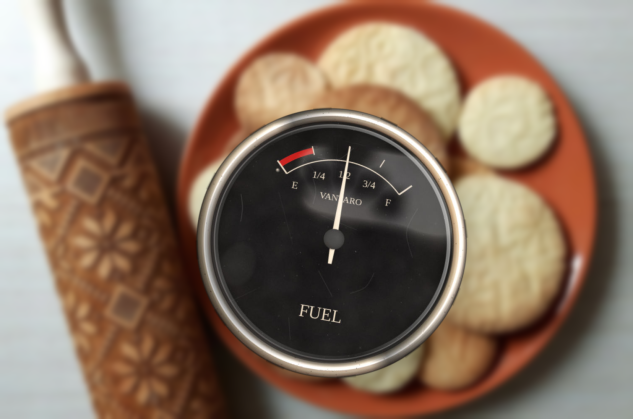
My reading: **0.5**
